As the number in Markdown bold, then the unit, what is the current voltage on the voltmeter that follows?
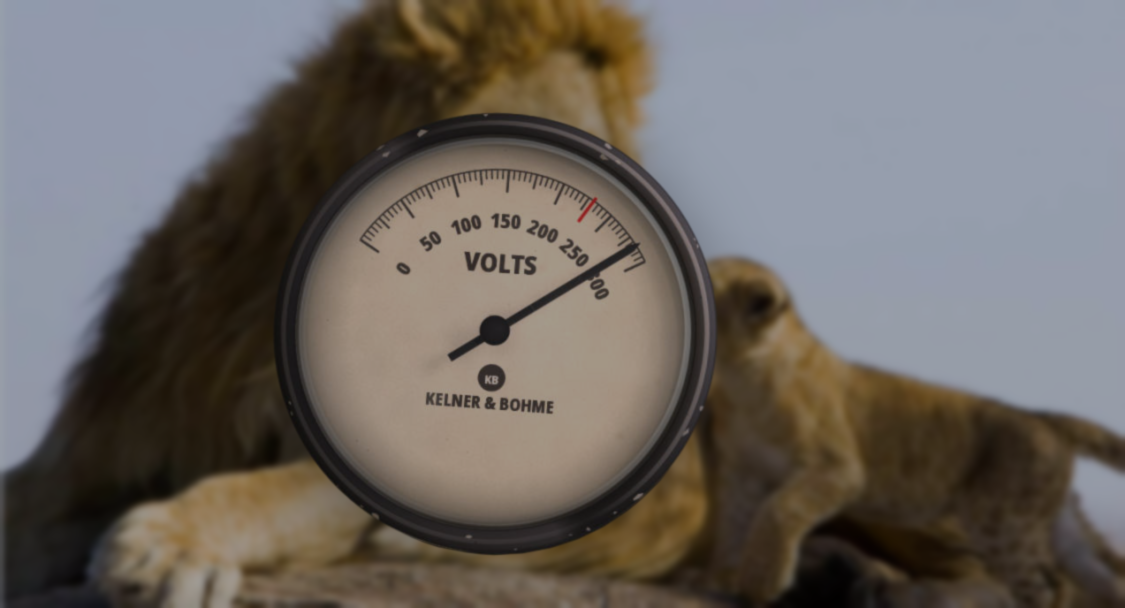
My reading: **285** V
